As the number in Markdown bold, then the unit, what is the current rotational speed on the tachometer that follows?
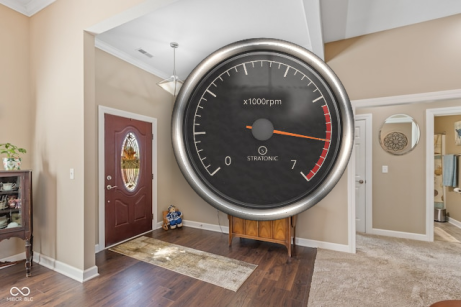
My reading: **6000** rpm
